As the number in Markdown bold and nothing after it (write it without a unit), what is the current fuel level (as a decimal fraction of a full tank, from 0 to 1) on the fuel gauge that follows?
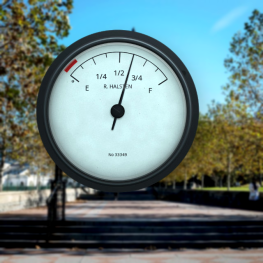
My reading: **0.625**
